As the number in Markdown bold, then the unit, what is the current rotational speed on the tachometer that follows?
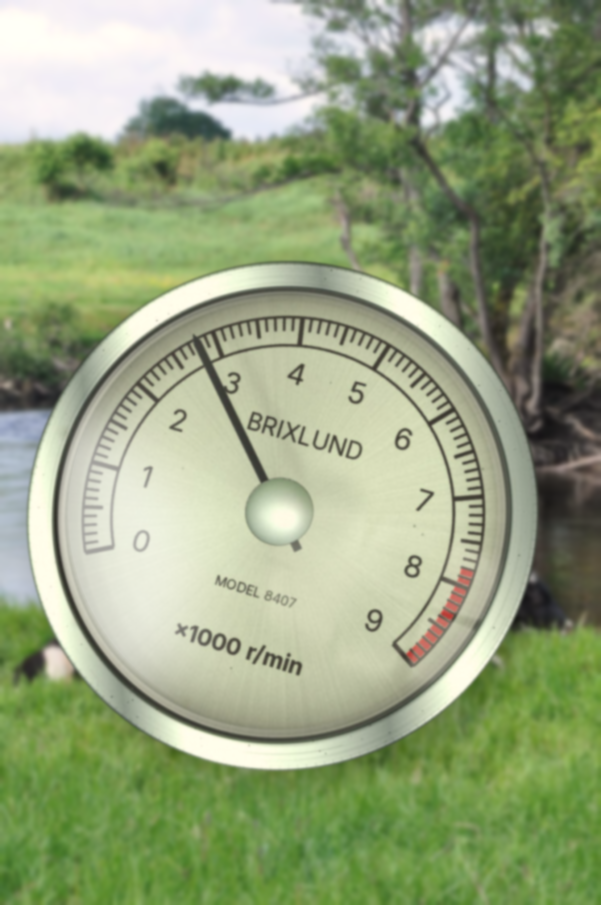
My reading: **2800** rpm
